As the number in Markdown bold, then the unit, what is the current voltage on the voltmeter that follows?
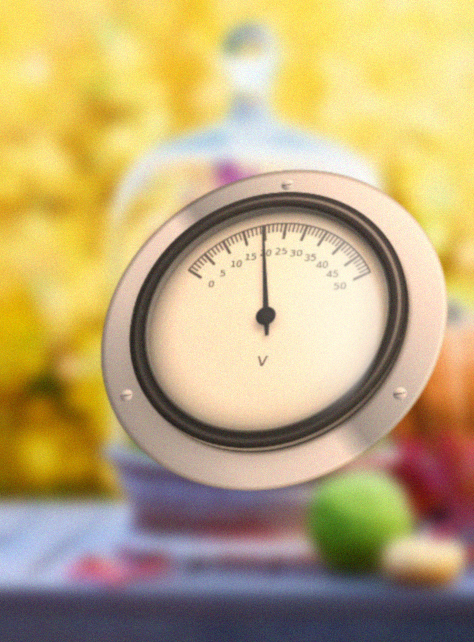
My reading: **20** V
